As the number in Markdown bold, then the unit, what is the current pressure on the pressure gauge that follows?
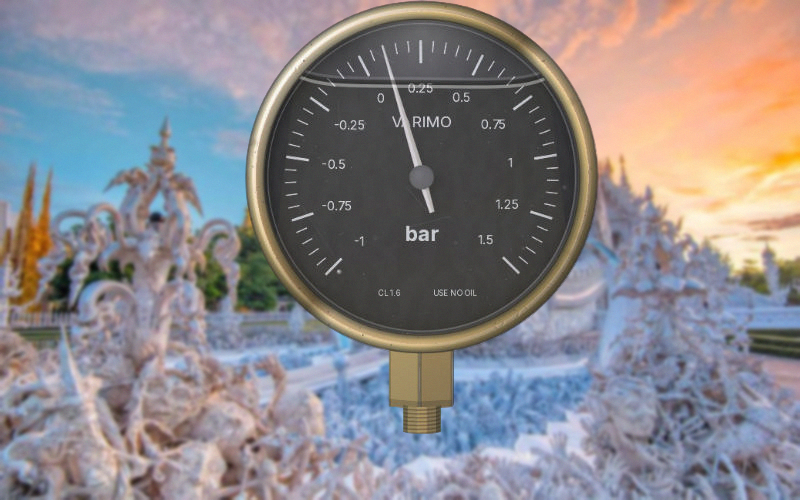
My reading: **0.1** bar
